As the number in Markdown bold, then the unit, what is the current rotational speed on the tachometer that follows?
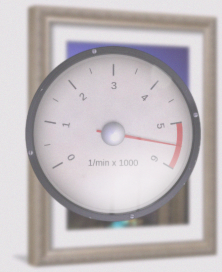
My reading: **5500** rpm
